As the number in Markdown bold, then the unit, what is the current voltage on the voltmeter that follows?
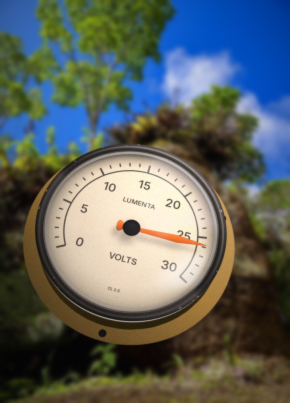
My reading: **26** V
